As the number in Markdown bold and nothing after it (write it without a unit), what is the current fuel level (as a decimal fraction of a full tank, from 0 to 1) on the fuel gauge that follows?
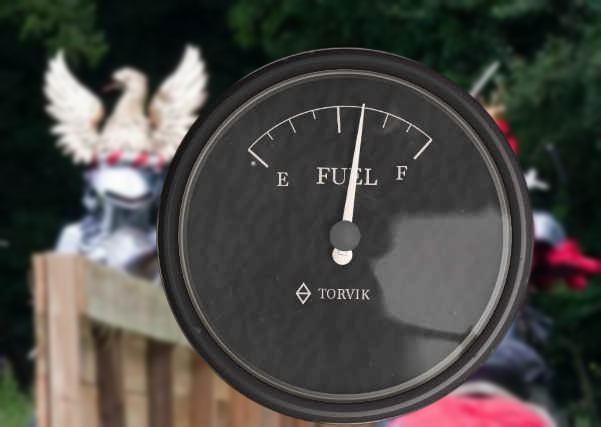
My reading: **0.625**
